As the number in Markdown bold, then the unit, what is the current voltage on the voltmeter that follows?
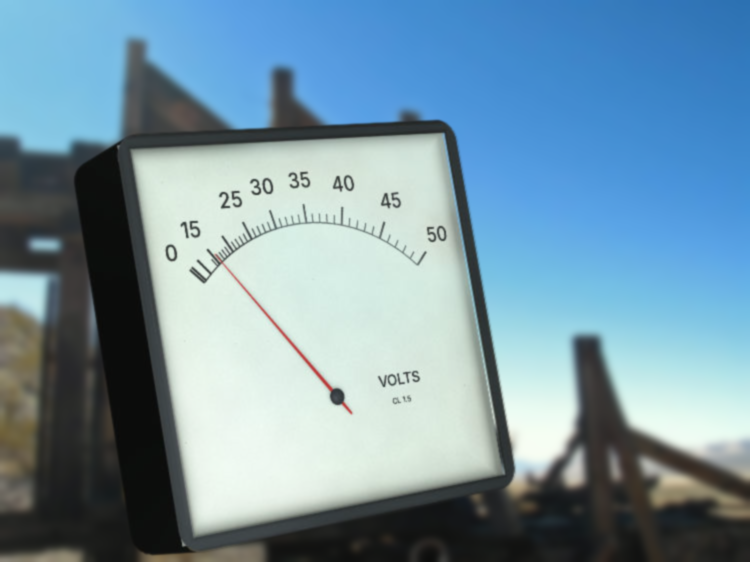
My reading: **15** V
